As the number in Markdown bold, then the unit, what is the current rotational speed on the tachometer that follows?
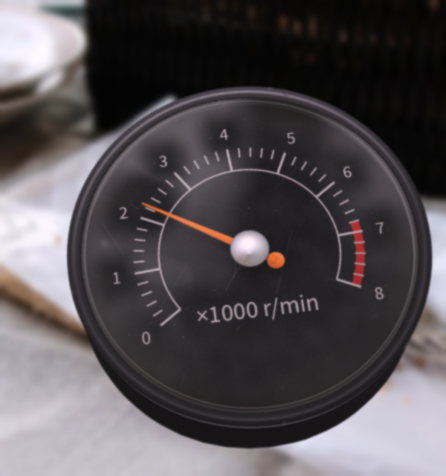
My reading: **2200** rpm
